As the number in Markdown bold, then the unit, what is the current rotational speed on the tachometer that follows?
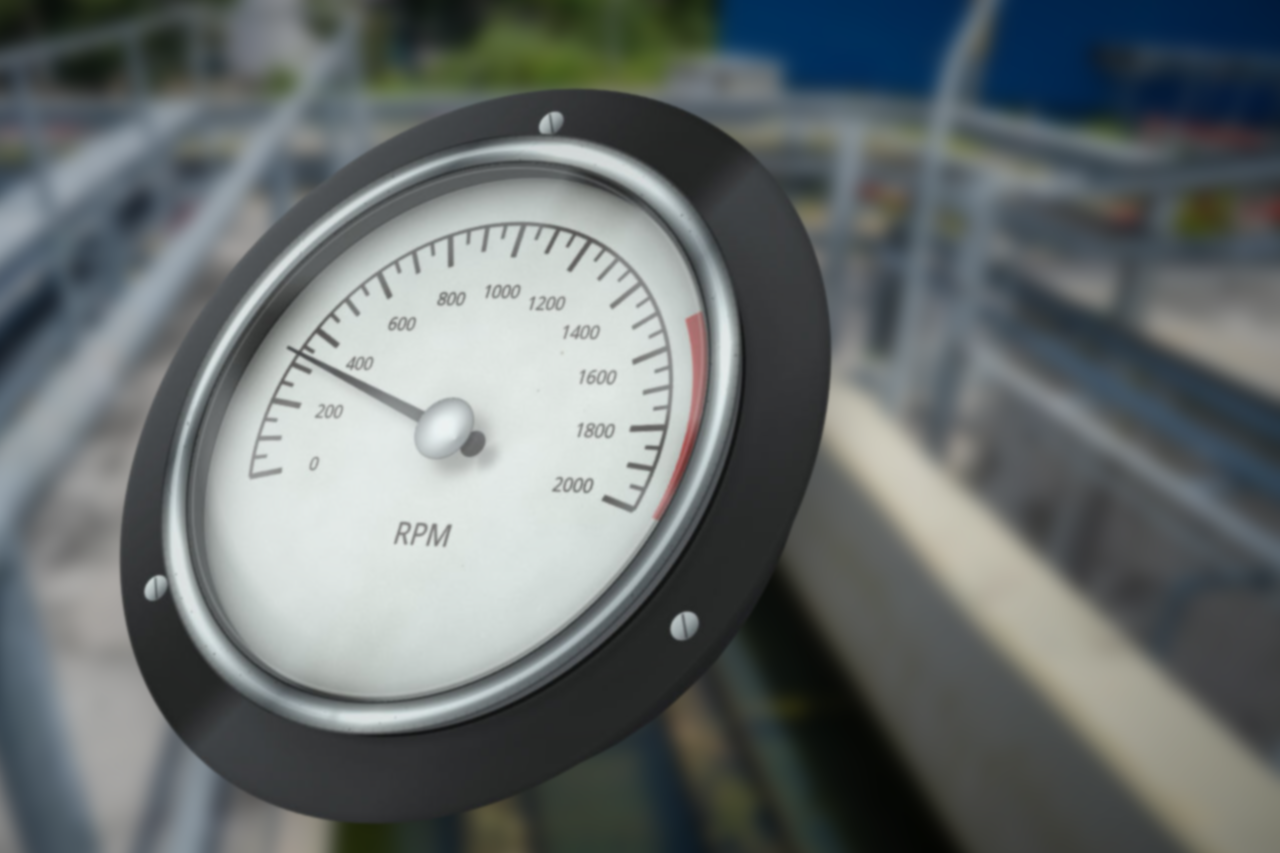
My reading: **325** rpm
